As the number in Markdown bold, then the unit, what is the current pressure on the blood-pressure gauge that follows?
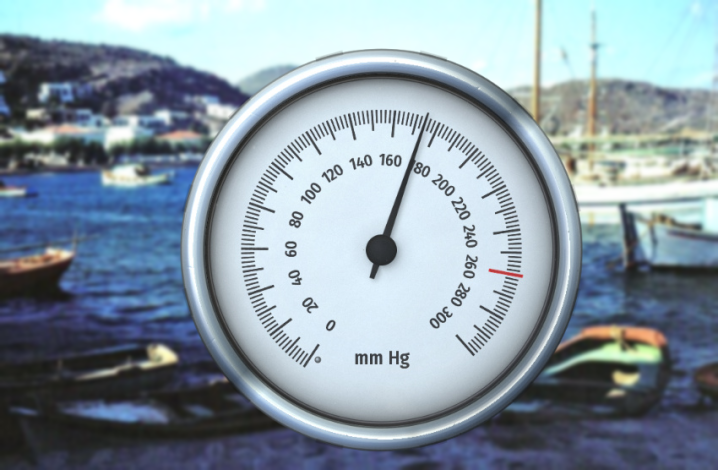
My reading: **174** mmHg
